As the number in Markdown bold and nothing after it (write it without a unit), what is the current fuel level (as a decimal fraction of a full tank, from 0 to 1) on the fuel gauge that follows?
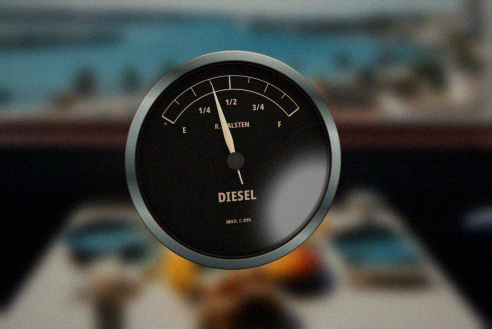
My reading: **0.375**
